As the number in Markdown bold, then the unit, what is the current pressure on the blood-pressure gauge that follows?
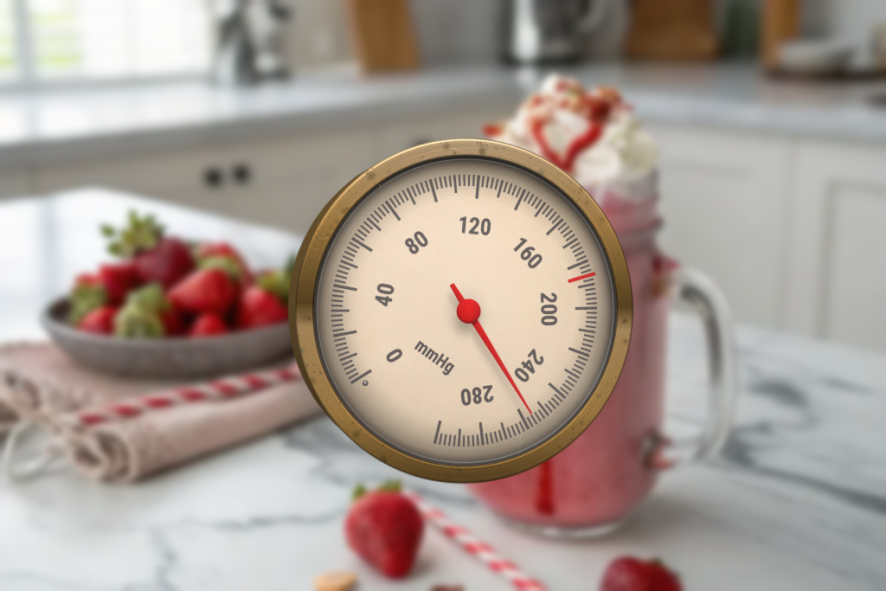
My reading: **256** mmHg
